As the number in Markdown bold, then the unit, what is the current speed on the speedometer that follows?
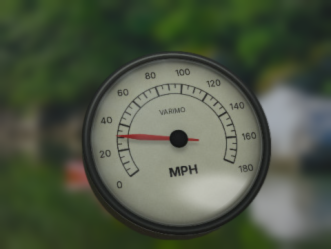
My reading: **30** mph
